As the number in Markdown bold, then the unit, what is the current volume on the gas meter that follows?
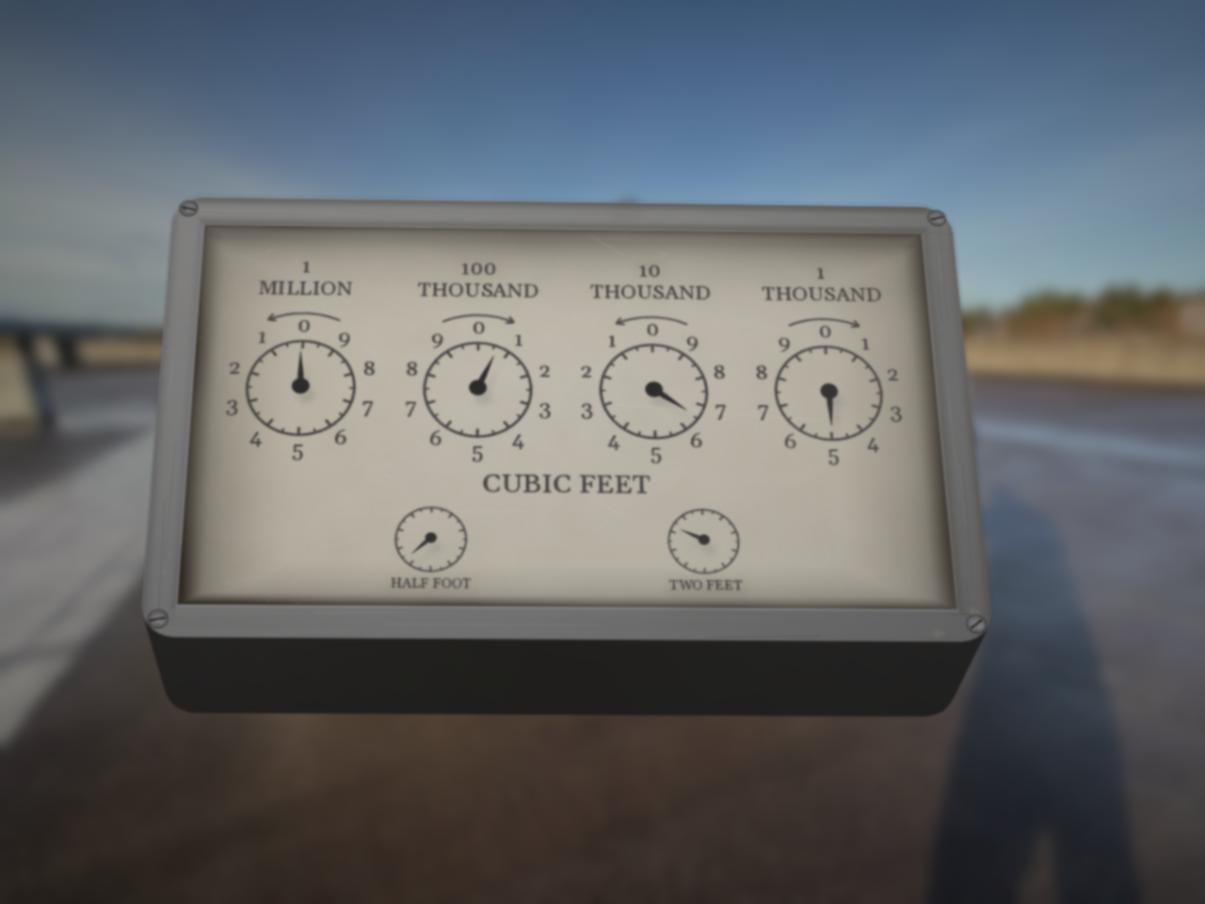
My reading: **6500** ft³
